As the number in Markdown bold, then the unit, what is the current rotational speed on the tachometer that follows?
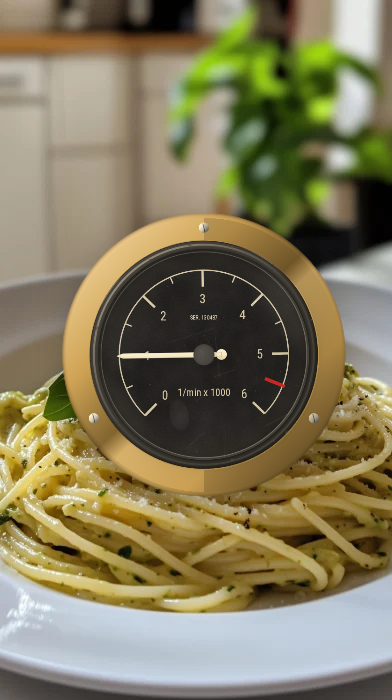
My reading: **1000** rpm
